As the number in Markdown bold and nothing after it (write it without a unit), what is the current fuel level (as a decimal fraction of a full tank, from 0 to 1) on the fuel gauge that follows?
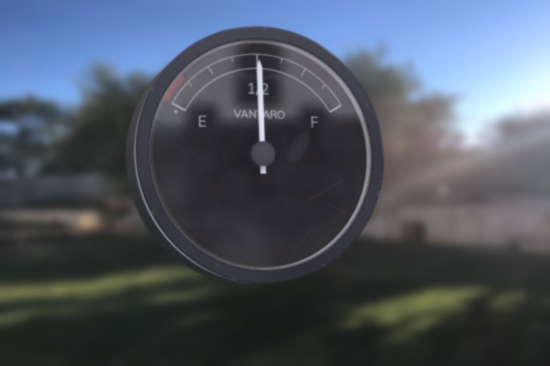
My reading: **0.5**
